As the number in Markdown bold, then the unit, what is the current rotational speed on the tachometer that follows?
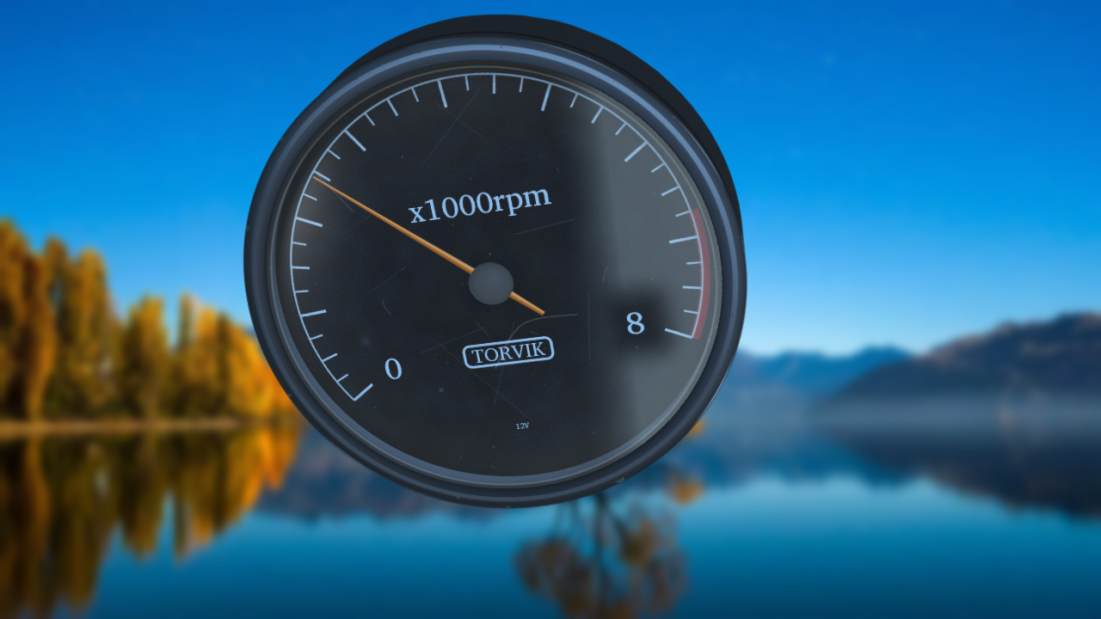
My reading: **2500** rpm
